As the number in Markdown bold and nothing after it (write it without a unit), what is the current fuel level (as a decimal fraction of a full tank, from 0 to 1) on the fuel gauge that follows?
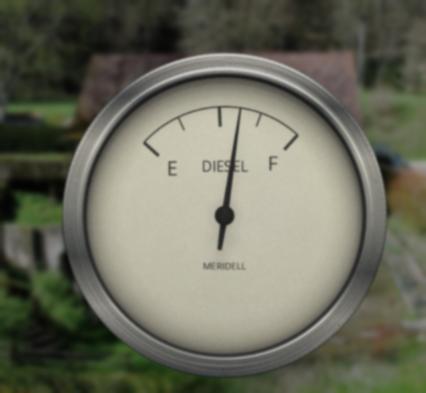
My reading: **0.625**
